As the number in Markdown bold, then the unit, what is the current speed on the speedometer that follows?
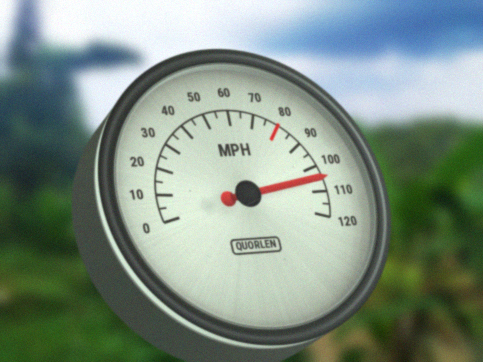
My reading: **105** mph
